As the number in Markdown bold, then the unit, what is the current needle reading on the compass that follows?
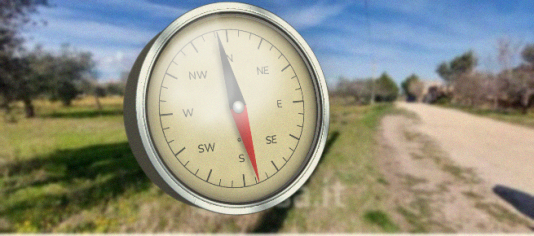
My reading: **170** °
